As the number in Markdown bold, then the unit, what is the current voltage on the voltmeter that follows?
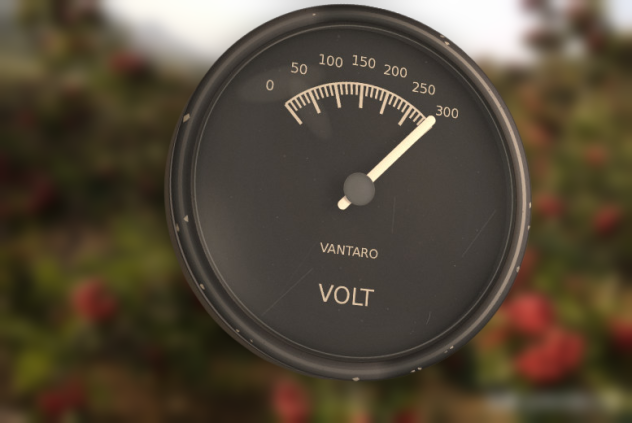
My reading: **290** V
